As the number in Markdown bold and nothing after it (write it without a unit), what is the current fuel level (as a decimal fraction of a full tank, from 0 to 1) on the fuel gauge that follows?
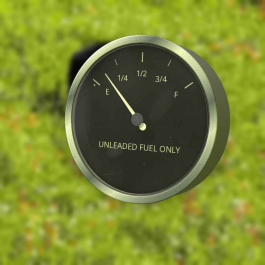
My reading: **0.125**
